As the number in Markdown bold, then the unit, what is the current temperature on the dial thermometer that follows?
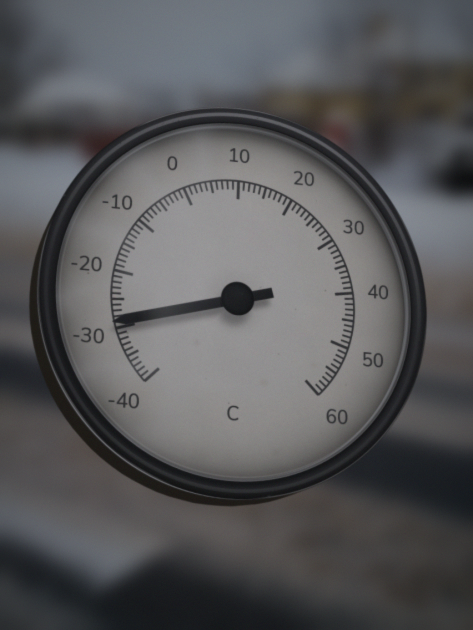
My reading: **-29** °C
